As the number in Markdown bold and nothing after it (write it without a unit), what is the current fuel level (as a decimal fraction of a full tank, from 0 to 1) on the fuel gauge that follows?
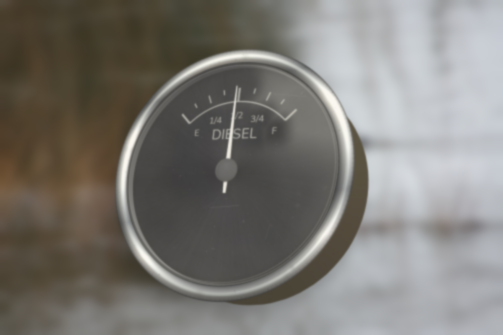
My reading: **0.5**
